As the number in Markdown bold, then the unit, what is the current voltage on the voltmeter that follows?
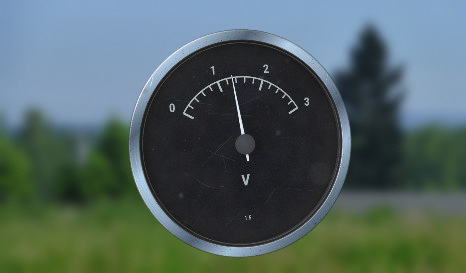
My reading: **1.3** V
